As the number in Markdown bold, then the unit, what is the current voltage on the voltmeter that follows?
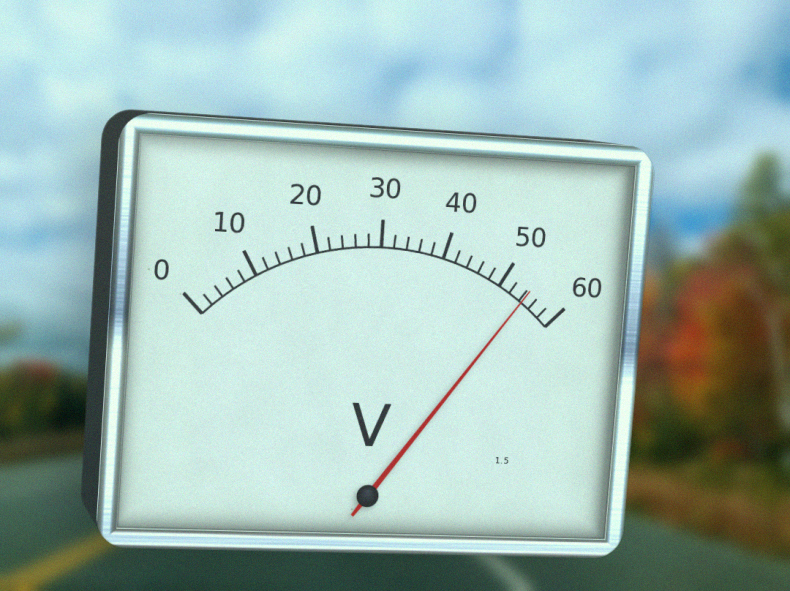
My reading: **54** V
